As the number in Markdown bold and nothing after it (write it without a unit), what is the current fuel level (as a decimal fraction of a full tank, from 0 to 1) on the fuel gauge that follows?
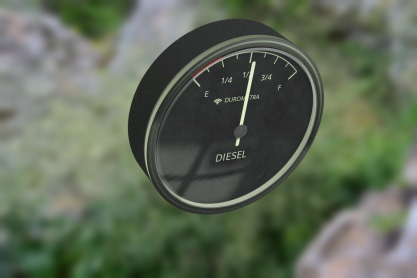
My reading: **0.5**
